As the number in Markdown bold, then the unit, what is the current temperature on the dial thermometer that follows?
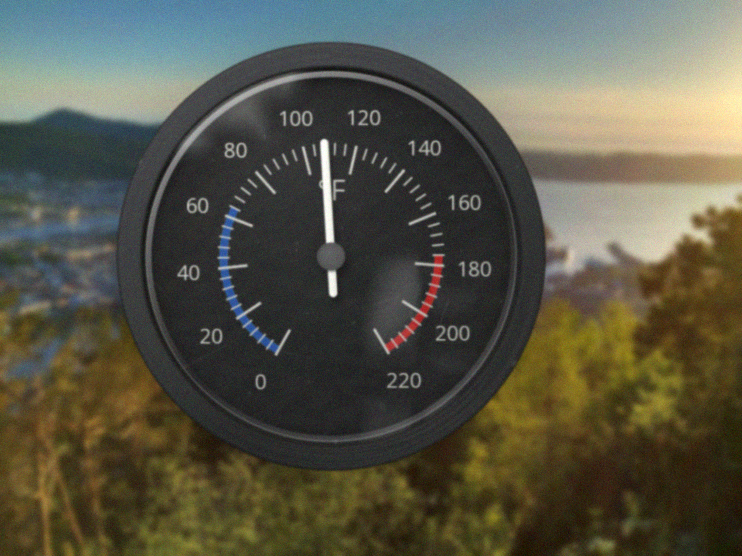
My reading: **108** °F
